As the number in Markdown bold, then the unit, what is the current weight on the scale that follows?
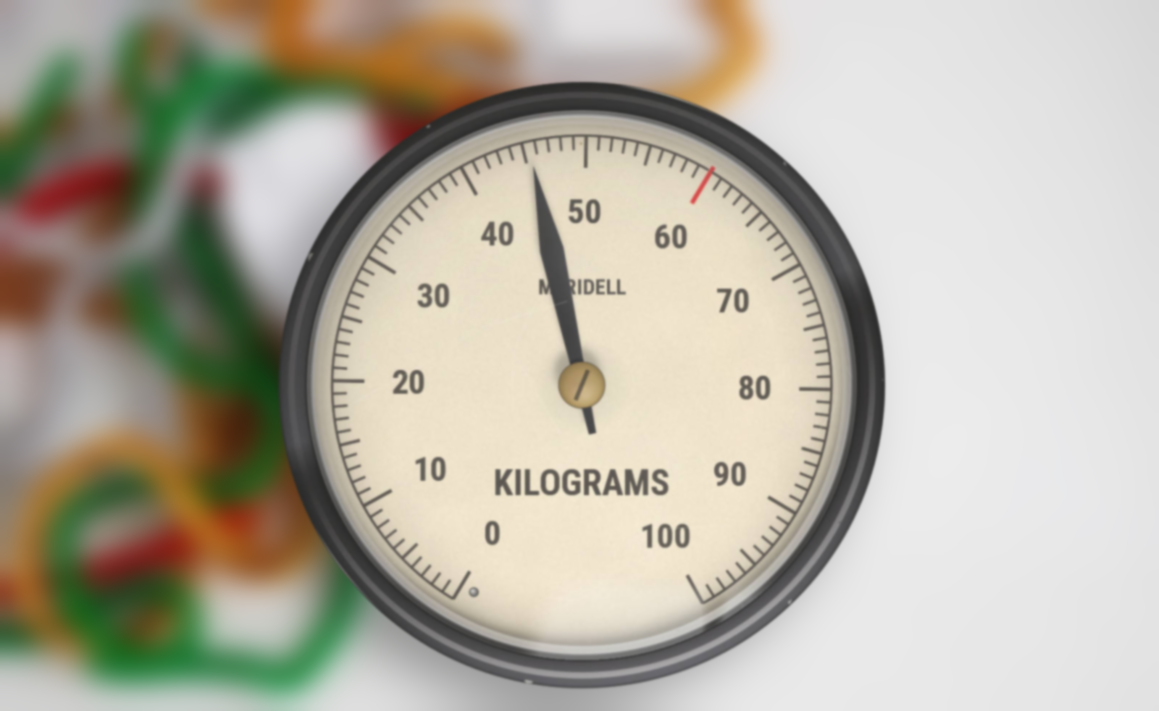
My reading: **45.5** kg
